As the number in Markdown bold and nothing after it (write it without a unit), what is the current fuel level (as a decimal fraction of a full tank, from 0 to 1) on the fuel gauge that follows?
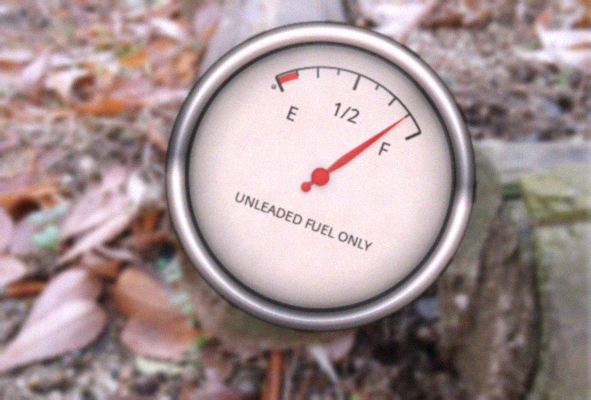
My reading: **0.875**
